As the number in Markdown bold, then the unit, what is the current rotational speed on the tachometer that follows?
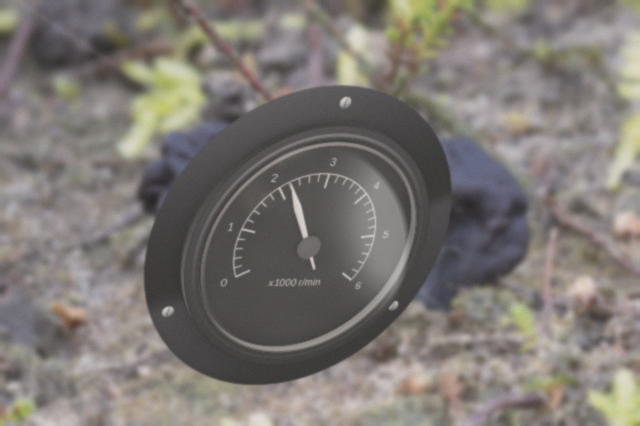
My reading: **2200** rpm
